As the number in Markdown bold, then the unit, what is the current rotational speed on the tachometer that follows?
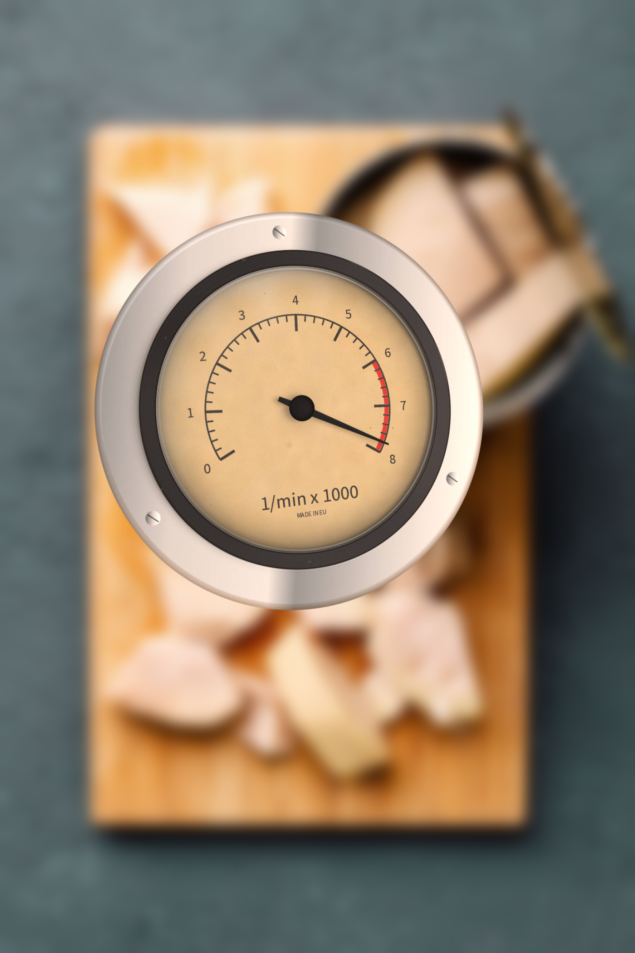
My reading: **7800** rpm
